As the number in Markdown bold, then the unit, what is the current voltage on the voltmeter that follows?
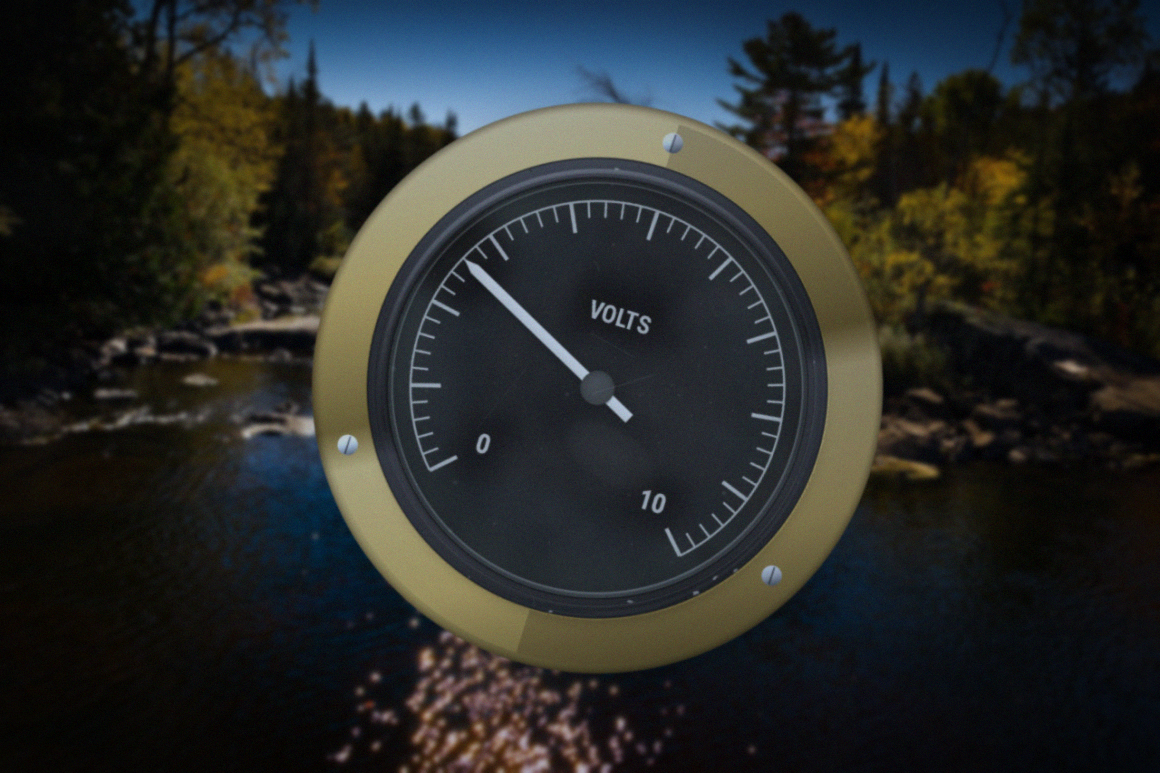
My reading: **2.6** V
